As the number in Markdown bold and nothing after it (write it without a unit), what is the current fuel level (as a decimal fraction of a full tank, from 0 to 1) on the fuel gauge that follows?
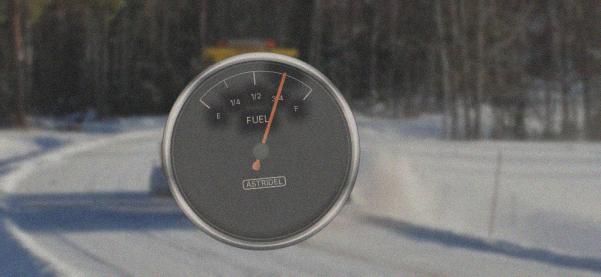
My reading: **0.75**
